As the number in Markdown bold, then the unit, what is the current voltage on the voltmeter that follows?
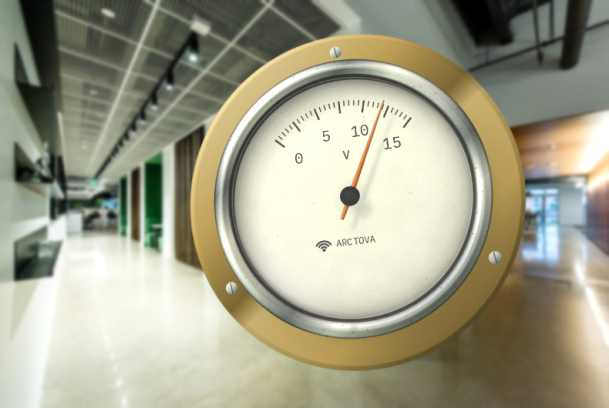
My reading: **12** V
